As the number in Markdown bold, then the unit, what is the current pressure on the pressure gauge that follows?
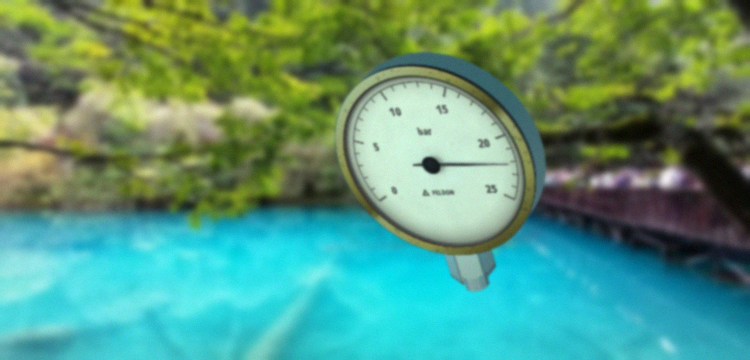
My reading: **22** bar
